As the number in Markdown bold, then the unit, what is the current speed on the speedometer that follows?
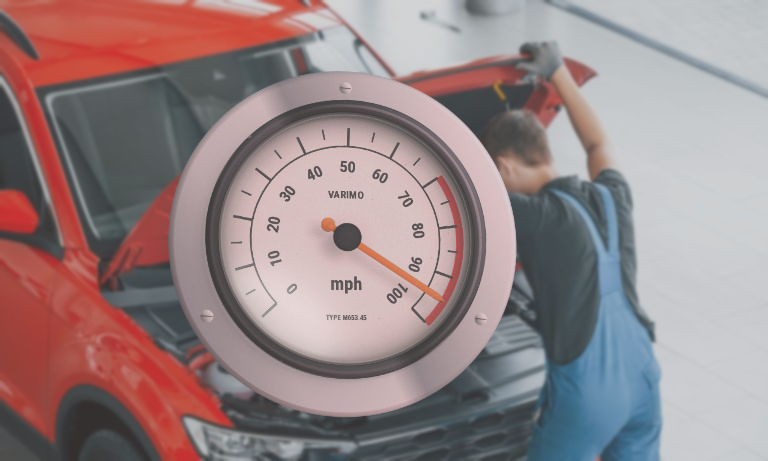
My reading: **95** mph
